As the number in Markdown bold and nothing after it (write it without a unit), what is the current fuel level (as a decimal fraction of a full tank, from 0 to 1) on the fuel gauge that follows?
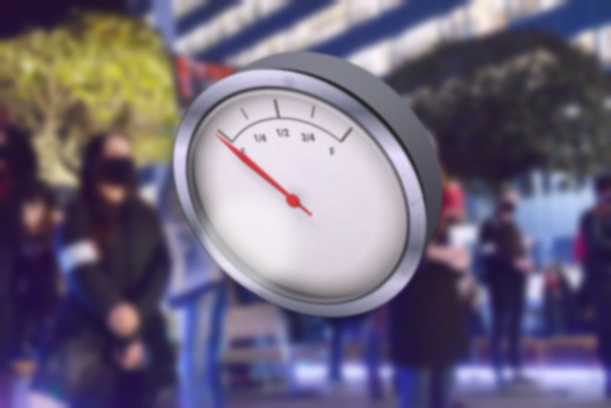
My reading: **0**
